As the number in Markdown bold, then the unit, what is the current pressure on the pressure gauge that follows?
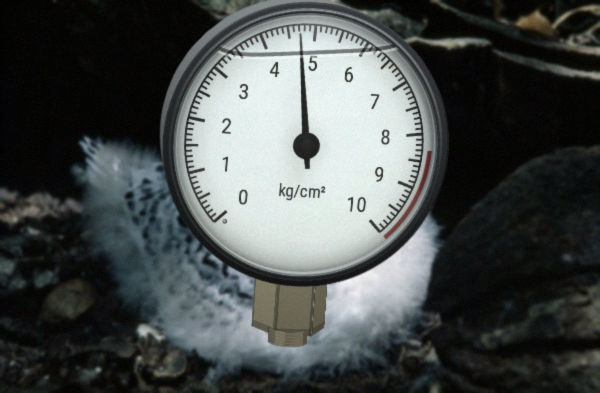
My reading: **4.7** kg/cm²
